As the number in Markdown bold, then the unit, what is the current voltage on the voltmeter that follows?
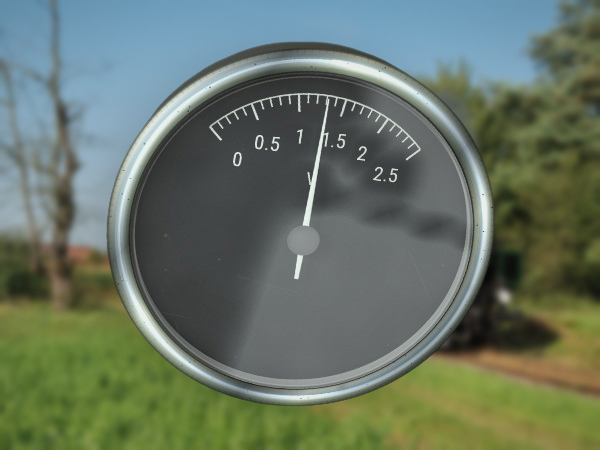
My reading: **1.3** V
